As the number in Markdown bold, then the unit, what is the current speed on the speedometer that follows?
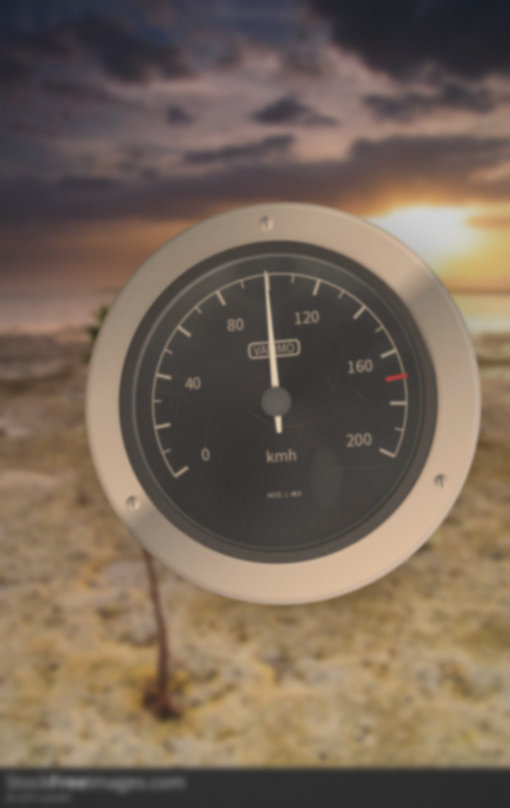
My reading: **100** km/h
